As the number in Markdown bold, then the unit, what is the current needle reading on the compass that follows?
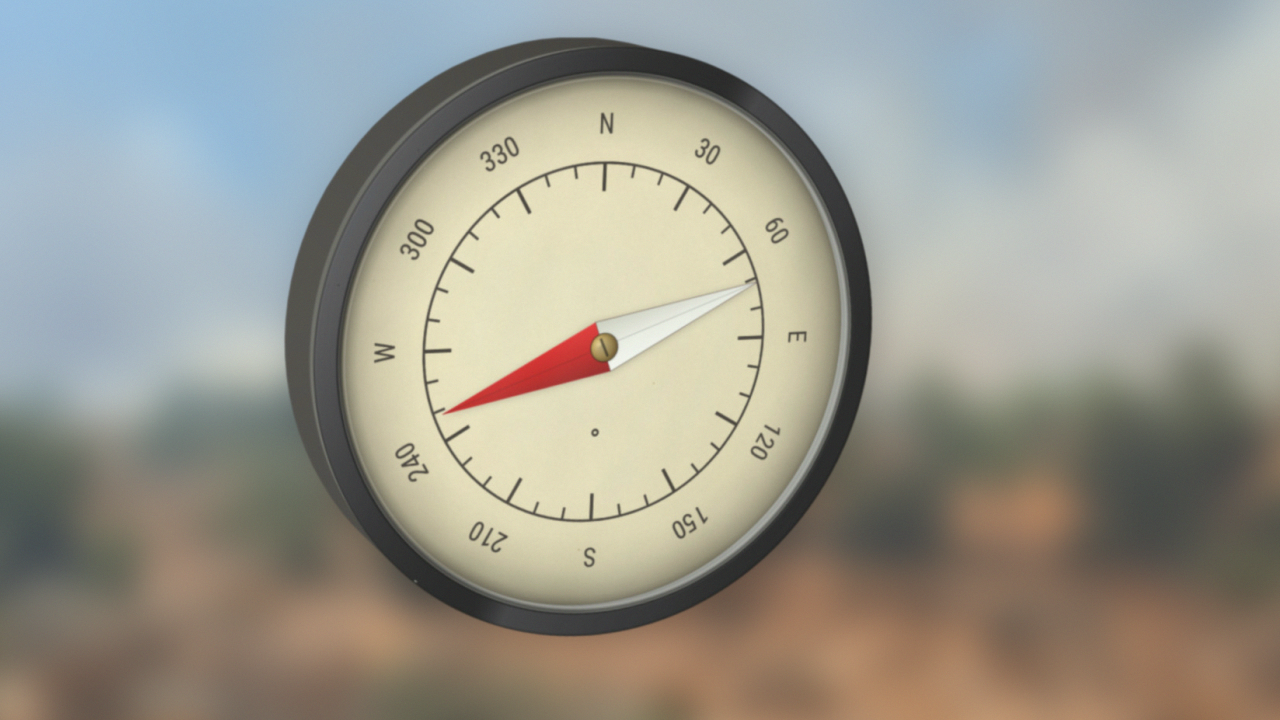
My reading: **250** °
